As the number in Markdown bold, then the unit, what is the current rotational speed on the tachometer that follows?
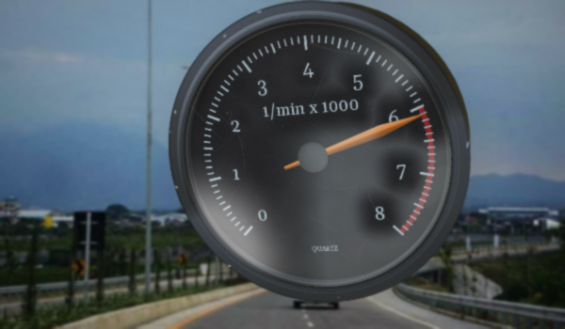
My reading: **6100** rpm
